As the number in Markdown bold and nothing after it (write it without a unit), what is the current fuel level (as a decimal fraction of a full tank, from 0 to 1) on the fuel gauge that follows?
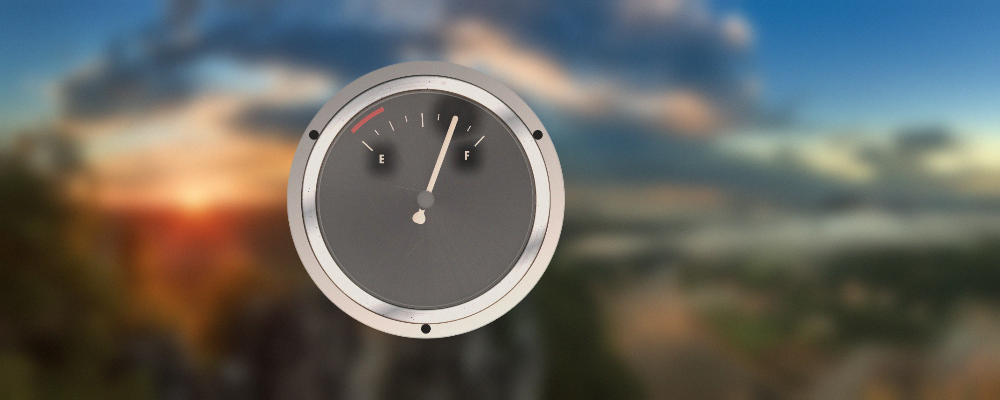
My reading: **0.75**
